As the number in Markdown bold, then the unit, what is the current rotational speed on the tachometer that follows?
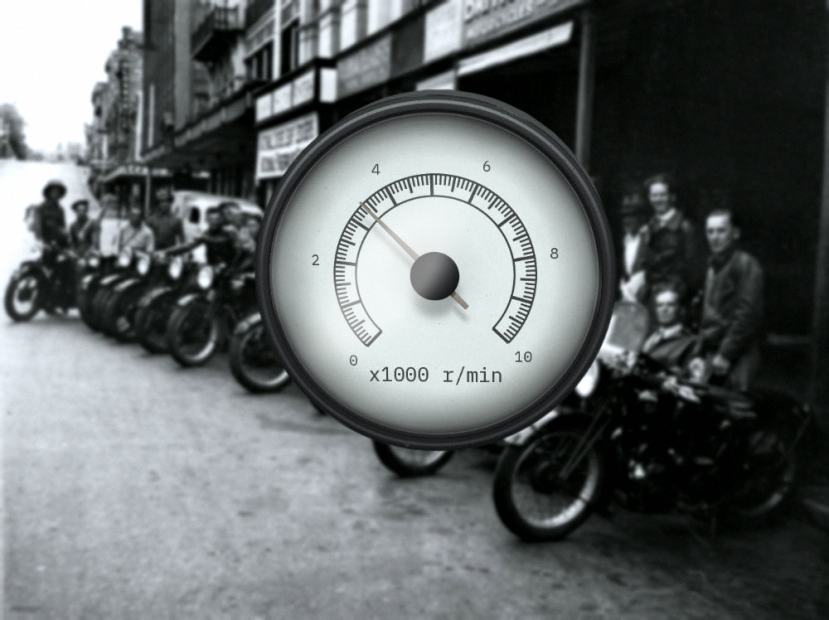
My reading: **3400** rpm
